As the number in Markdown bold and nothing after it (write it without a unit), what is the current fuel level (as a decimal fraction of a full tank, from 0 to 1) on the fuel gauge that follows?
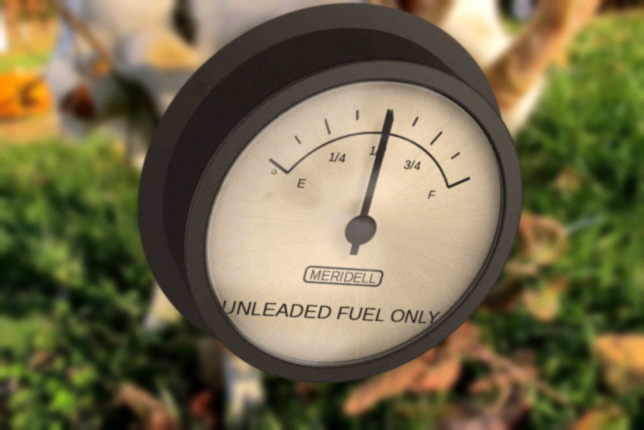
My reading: **0.5**
